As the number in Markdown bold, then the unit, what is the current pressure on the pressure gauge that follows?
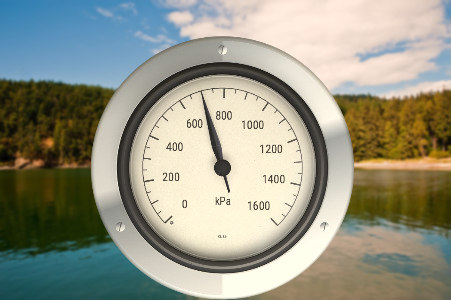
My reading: **700** kPa
